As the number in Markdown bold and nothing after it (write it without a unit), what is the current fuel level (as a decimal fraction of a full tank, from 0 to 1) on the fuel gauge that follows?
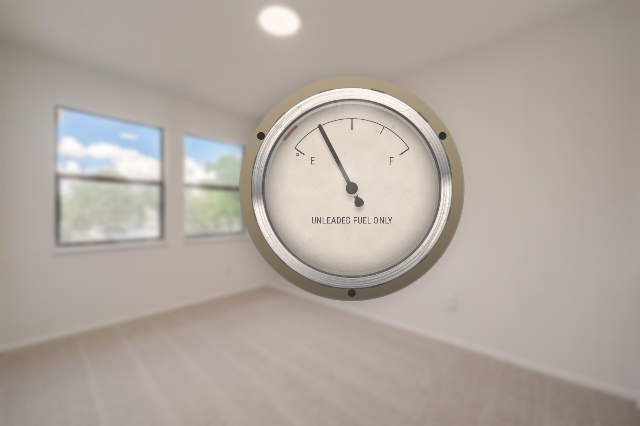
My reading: **0.25**
